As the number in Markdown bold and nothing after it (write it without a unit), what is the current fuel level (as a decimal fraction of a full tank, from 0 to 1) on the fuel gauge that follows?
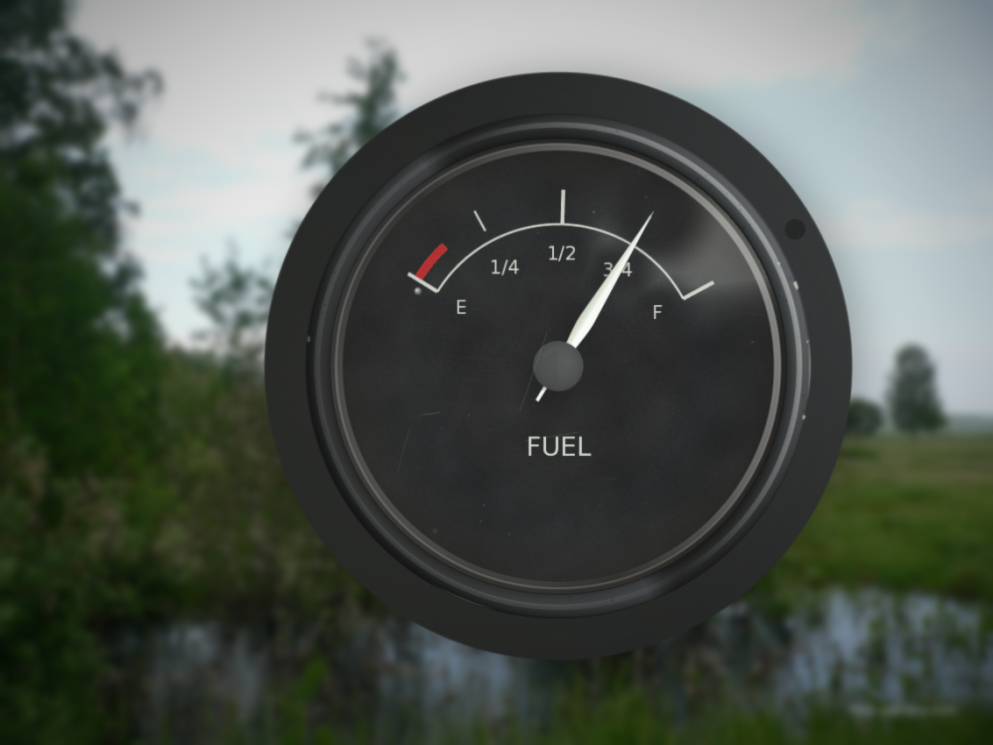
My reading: **0.75**
